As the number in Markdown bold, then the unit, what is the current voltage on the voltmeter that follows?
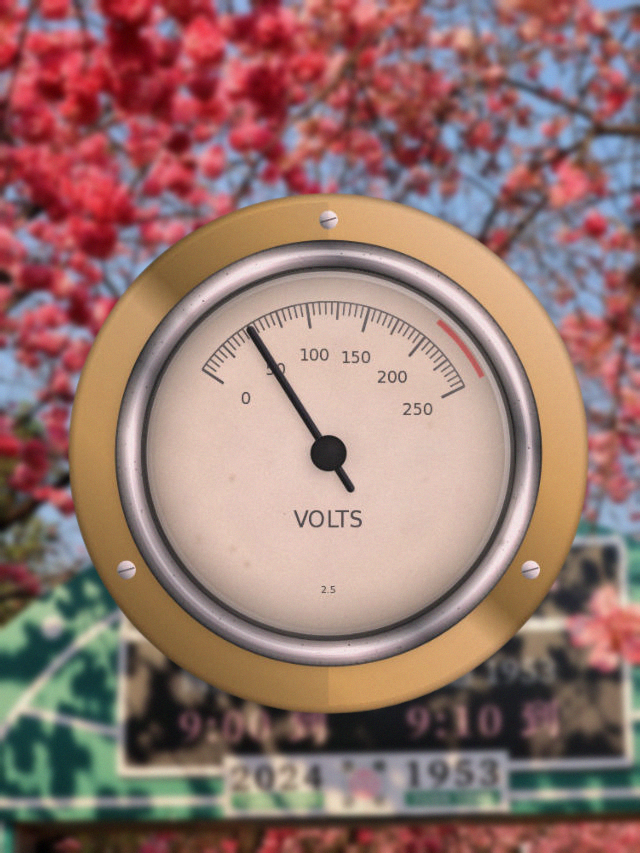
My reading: **50** V
